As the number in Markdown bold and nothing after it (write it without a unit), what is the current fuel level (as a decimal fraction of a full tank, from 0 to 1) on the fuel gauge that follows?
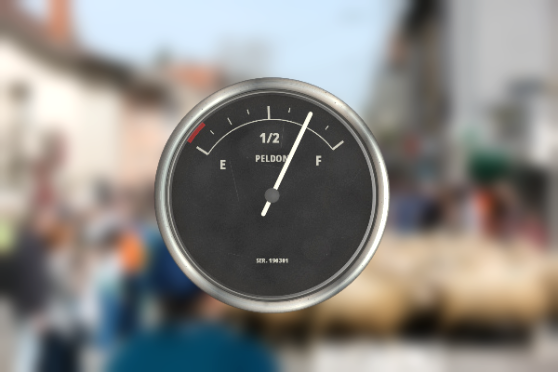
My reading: **0.75**
